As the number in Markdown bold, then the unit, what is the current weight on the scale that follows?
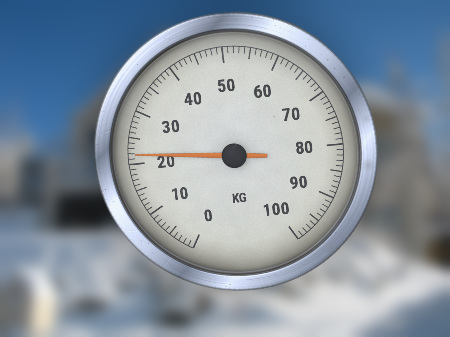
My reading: **22** kg
